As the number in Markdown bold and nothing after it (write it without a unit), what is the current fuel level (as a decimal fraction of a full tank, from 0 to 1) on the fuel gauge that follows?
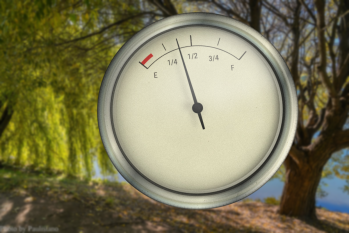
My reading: **0.375**
